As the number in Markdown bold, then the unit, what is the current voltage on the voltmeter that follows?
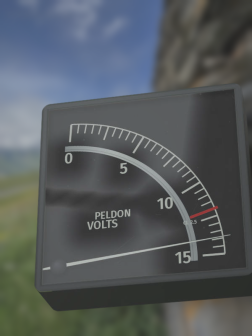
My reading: **14** V
